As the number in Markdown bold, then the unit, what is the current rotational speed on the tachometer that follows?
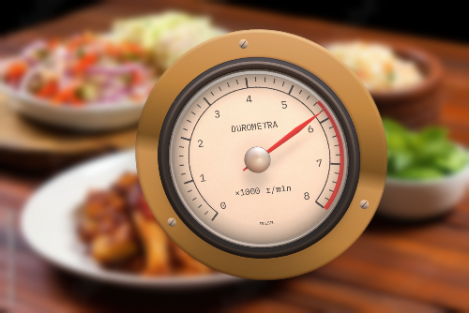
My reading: **5800** rpm
